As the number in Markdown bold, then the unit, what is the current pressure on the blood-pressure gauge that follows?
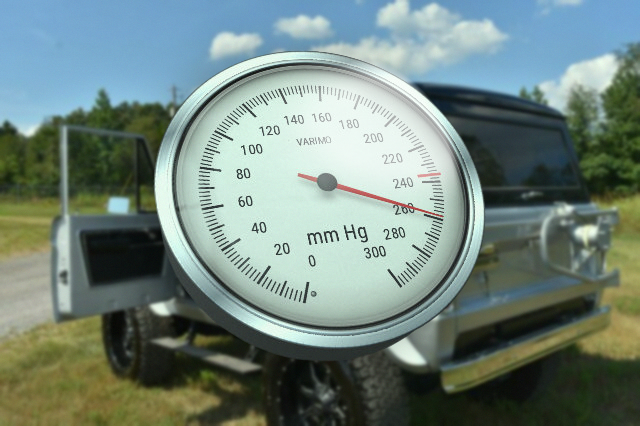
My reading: **260** mmHg
